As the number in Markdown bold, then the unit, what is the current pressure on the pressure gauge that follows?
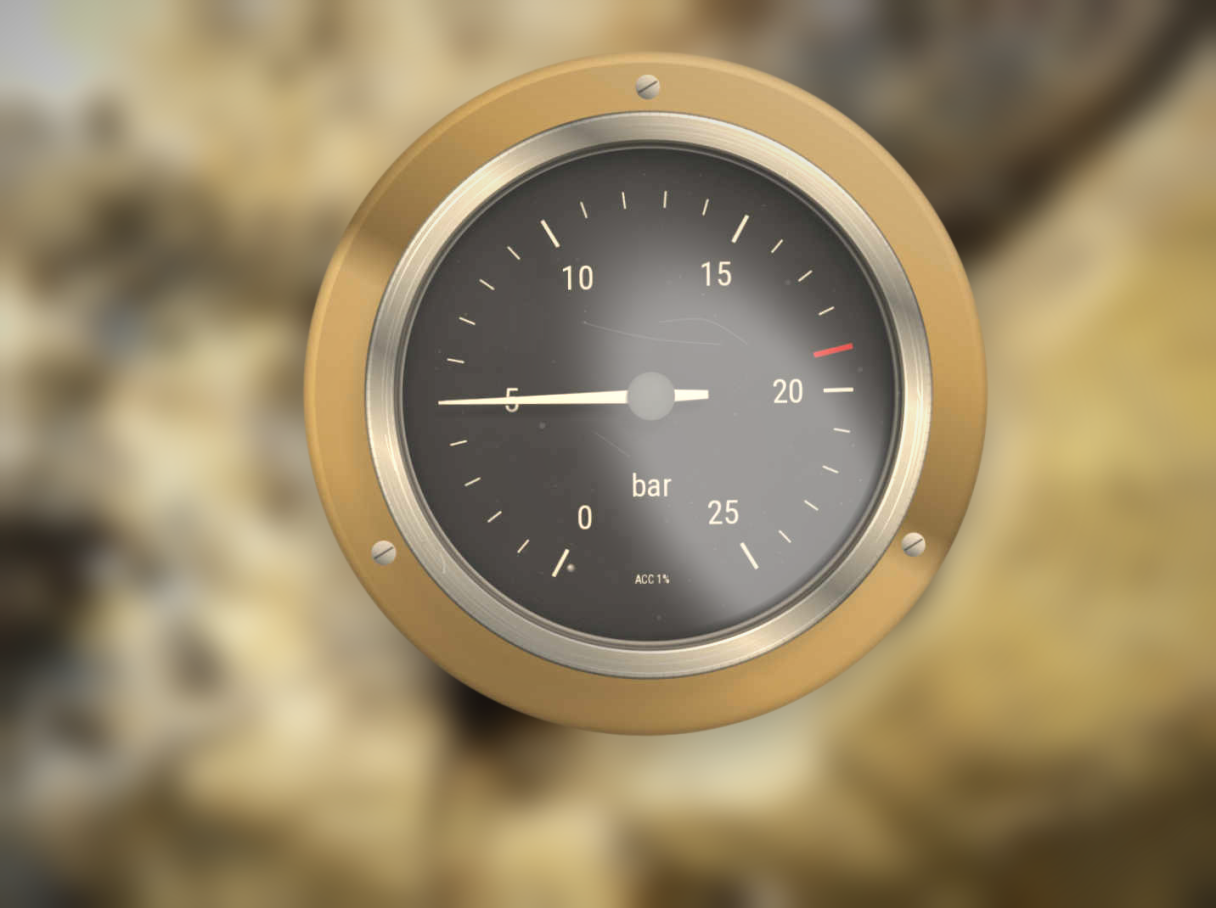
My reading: **5** bar
